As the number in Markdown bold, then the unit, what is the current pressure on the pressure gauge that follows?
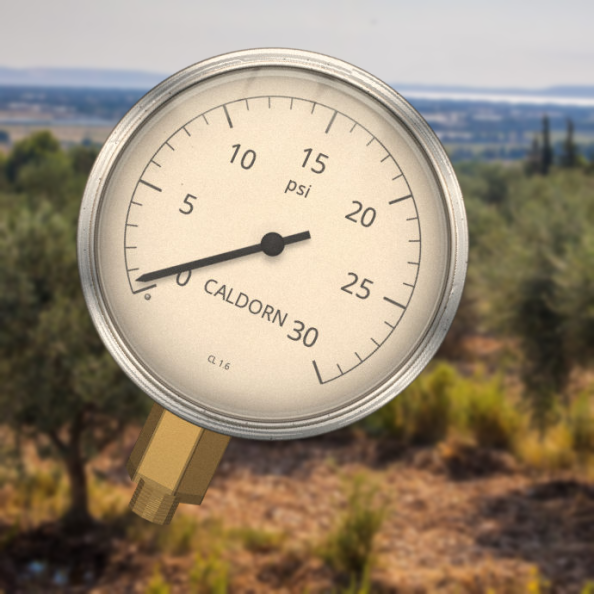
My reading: **0.5** psi
